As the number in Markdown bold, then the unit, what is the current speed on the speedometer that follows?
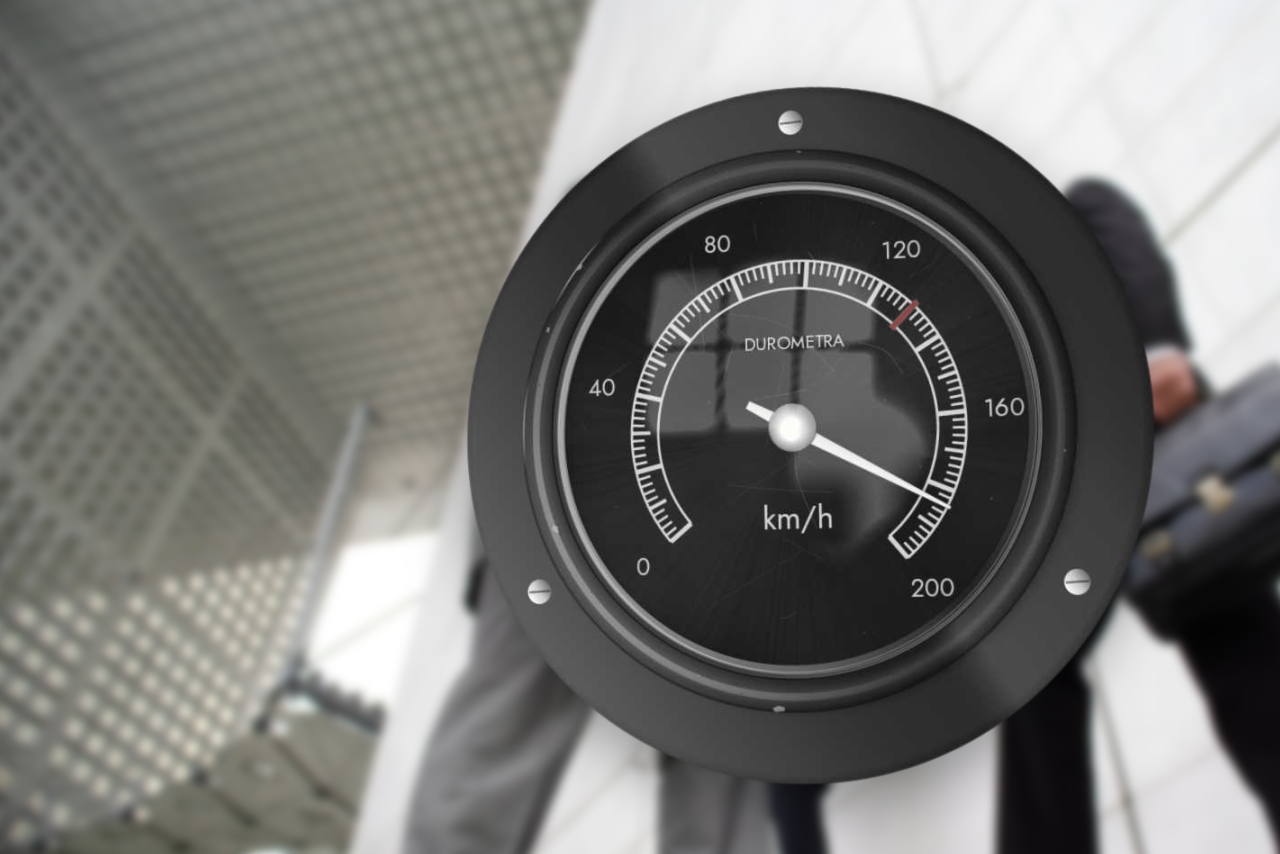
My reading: **184** km/h
